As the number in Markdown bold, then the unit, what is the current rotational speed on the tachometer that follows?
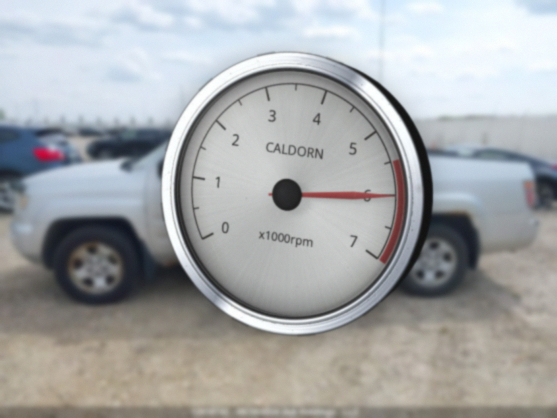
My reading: **6000** rpm
